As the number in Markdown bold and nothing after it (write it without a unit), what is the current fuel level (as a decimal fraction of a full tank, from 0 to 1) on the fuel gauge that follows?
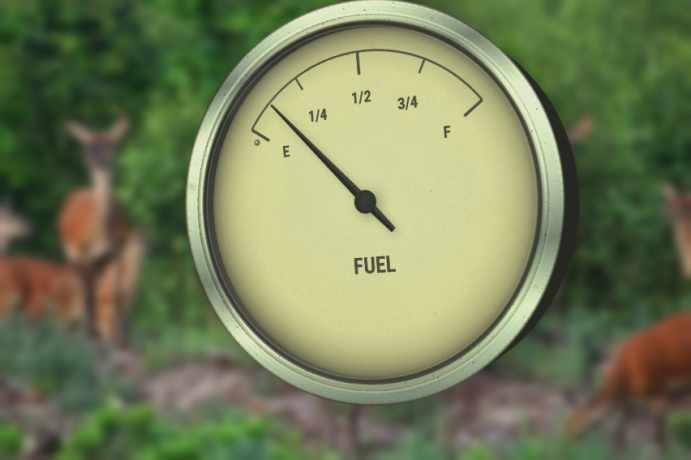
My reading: **0.125**
